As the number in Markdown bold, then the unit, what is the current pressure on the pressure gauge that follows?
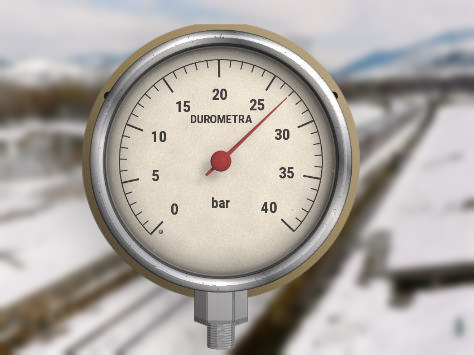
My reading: **27** bar
